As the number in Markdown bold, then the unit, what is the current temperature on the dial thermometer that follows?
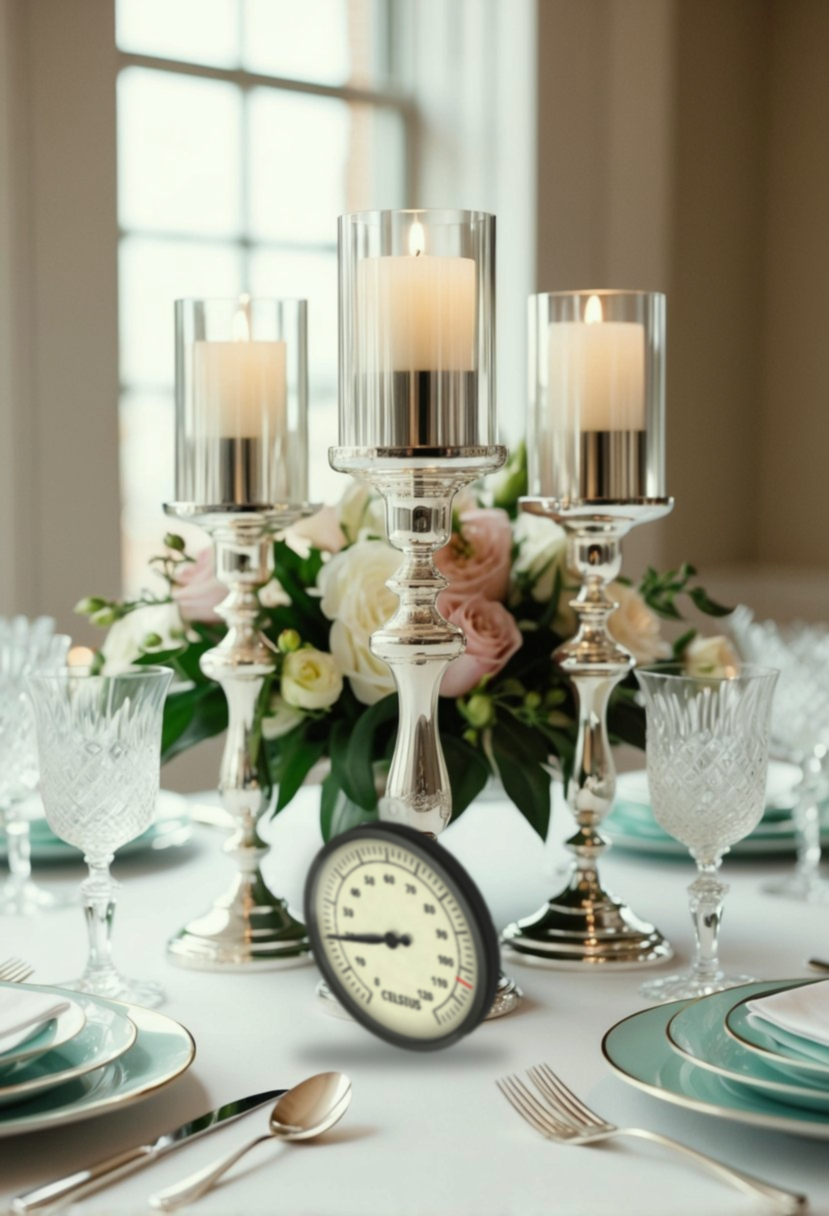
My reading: **20** °C
